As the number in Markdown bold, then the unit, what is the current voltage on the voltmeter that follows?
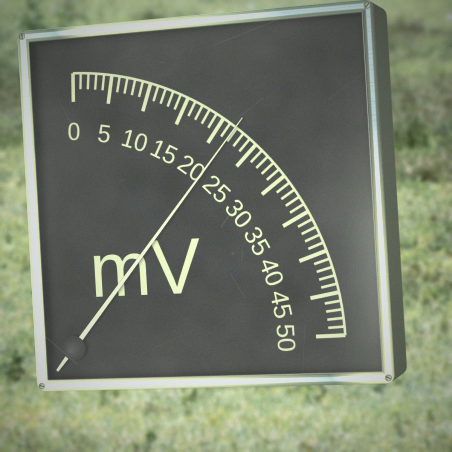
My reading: **22** mV
